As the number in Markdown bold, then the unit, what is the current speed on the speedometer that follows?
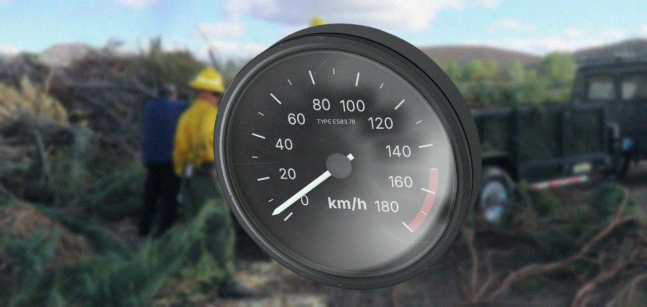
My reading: **5** km/h
